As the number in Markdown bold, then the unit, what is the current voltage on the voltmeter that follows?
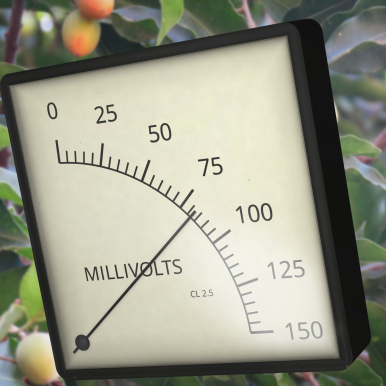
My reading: **82.5** mV
